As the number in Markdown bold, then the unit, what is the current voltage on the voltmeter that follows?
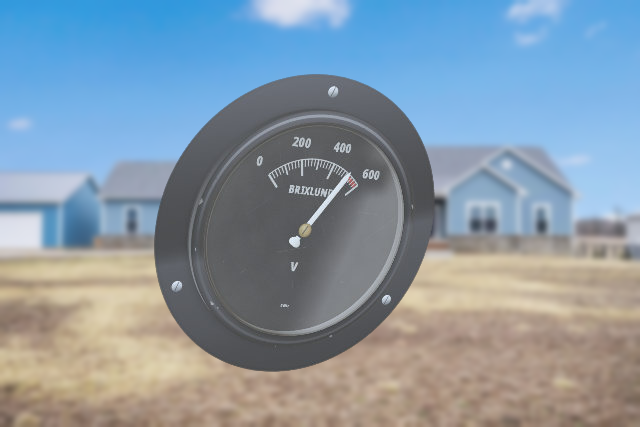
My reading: **500** V
